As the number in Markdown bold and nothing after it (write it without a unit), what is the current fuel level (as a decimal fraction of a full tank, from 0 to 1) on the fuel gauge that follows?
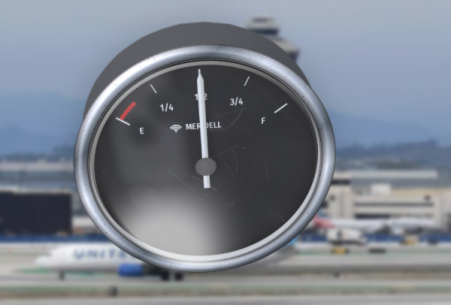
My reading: **0.5**
